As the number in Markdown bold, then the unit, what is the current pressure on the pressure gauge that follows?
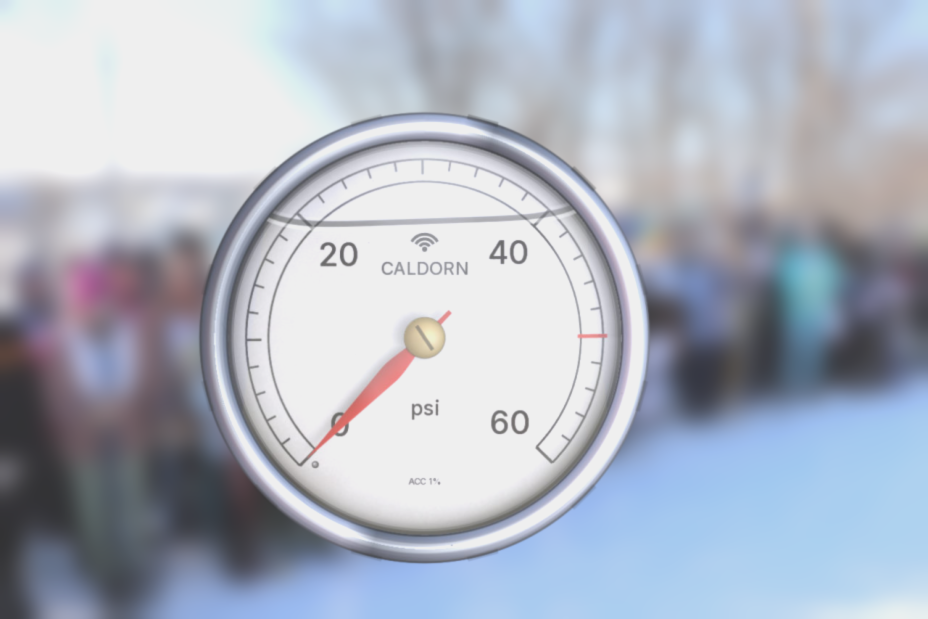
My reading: **0** psi
